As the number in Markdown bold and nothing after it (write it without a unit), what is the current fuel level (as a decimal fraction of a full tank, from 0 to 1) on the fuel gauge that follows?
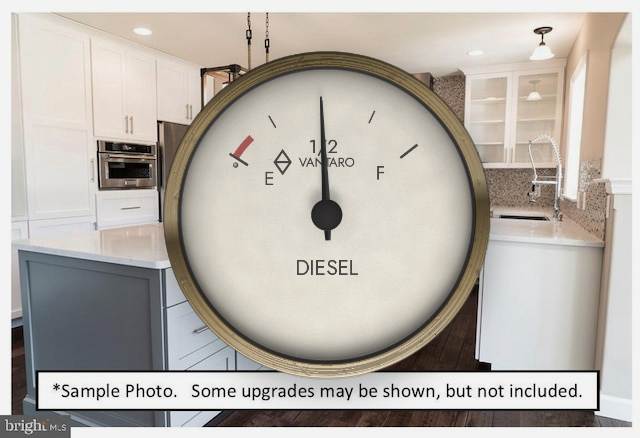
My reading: **0.5**
